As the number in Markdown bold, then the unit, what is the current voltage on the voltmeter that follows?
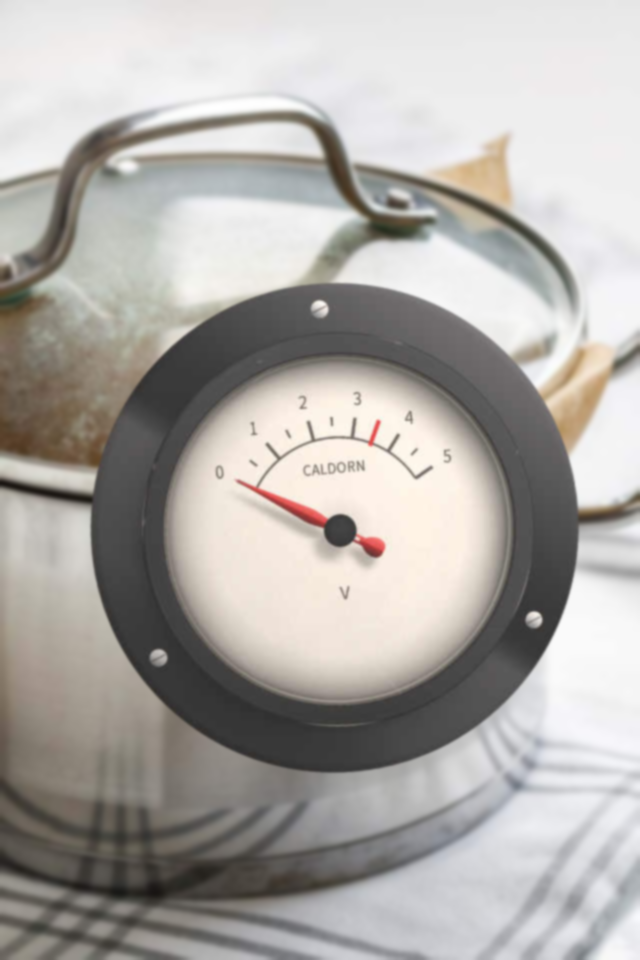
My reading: **0** V
